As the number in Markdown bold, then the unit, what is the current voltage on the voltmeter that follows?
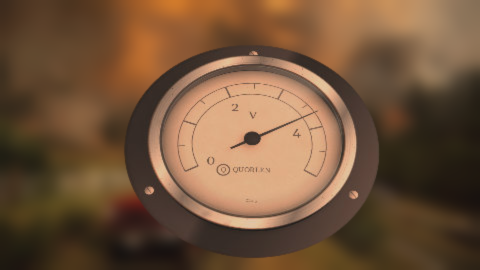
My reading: **3.75** V
